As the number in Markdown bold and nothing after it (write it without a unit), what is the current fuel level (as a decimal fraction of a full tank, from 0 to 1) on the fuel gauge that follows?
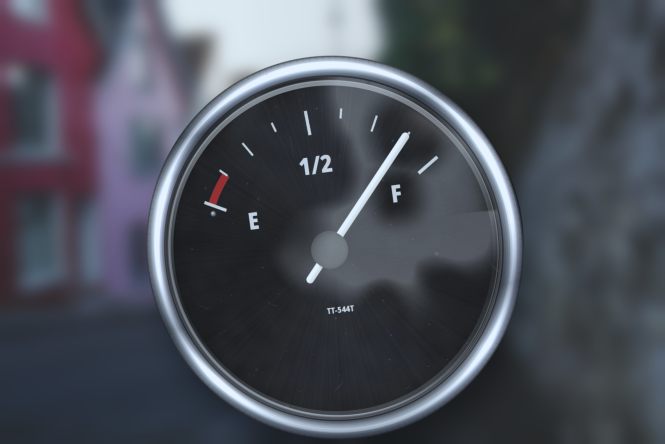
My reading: **0.875**
